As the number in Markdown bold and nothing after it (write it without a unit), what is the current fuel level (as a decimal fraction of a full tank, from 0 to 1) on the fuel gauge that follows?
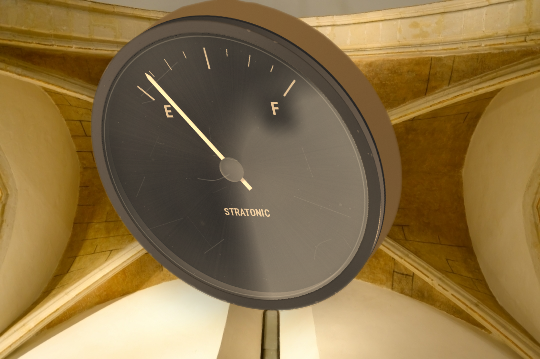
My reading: **0.125**
